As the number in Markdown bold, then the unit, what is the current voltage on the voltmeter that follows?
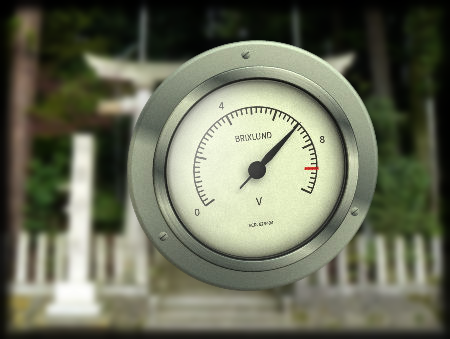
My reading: **7** V
